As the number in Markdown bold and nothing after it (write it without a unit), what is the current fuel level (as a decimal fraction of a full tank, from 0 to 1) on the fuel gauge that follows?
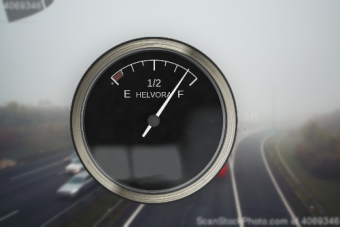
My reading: **0.875**
